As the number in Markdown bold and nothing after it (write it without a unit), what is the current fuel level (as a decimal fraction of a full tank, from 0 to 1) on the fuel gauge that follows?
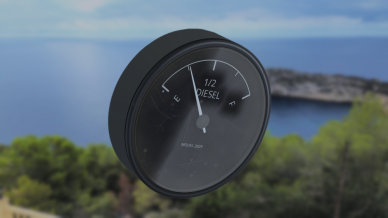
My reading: **0.25**
